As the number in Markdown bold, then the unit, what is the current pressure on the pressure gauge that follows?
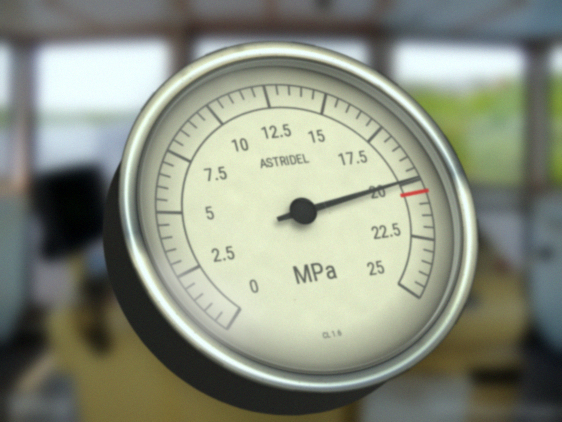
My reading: **20** MPa
